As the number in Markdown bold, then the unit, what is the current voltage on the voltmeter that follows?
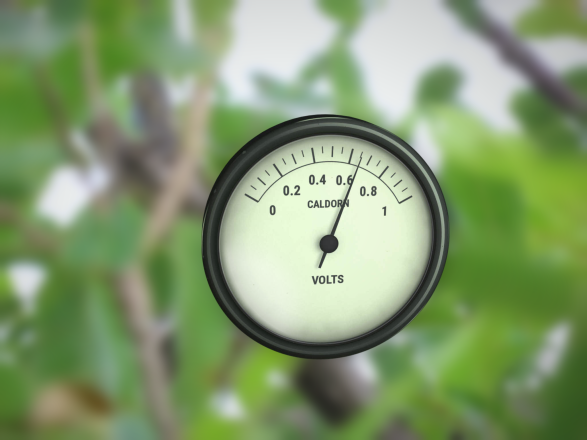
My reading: **0.65** V
